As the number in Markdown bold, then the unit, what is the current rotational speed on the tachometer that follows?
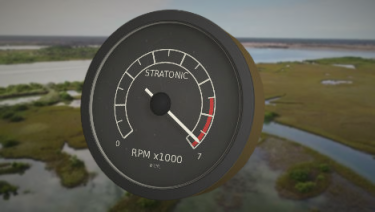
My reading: **6750** rpm
